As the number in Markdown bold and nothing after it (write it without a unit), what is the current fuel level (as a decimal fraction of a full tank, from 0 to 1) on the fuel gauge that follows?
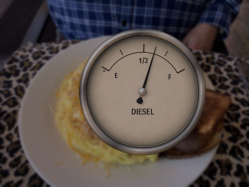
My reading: **0.625**
